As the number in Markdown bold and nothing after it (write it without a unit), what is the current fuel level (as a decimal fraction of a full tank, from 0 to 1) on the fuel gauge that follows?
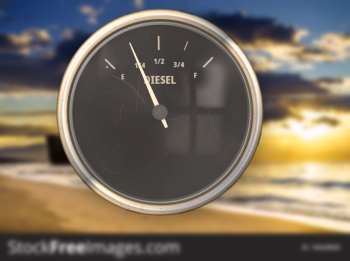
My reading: **0.25**
